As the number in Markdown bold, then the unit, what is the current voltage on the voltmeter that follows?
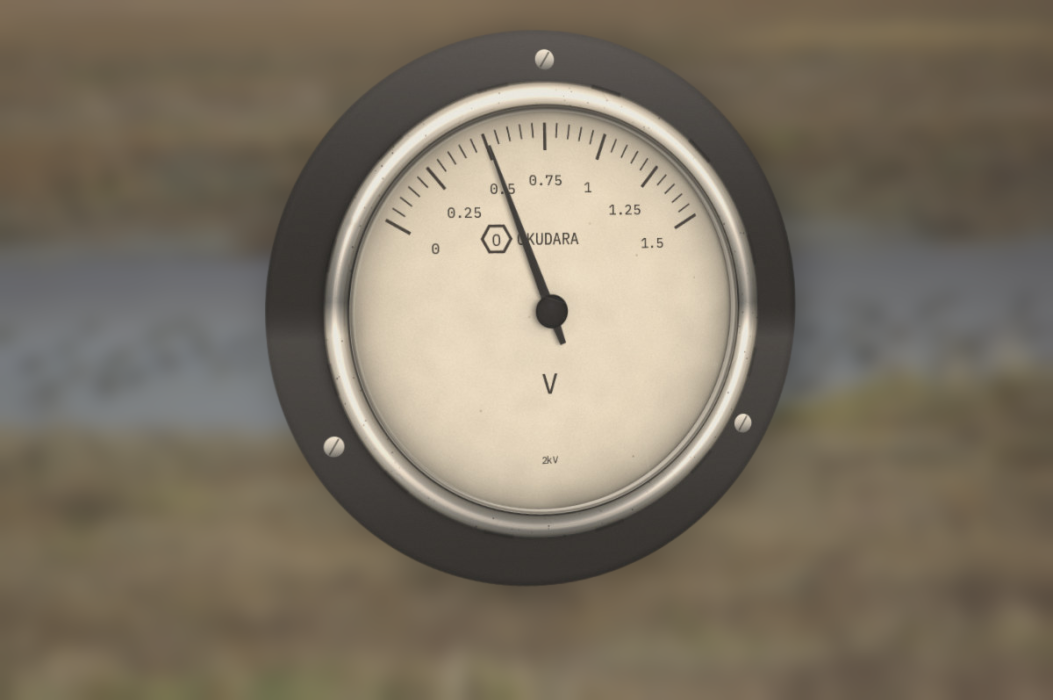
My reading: **0.5** V
